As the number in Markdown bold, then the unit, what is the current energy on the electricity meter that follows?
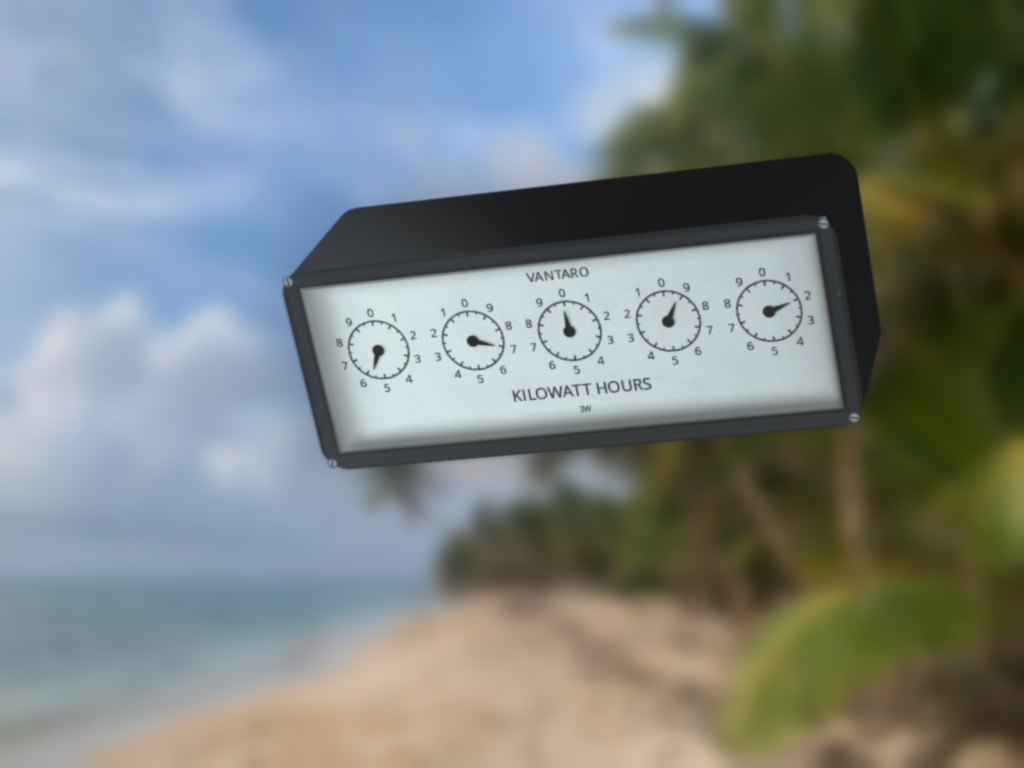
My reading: **56992** kWh
